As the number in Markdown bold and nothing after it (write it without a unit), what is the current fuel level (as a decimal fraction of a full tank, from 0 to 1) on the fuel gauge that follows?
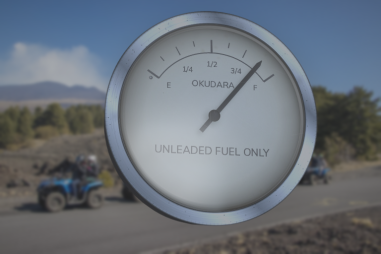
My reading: **0.875**
